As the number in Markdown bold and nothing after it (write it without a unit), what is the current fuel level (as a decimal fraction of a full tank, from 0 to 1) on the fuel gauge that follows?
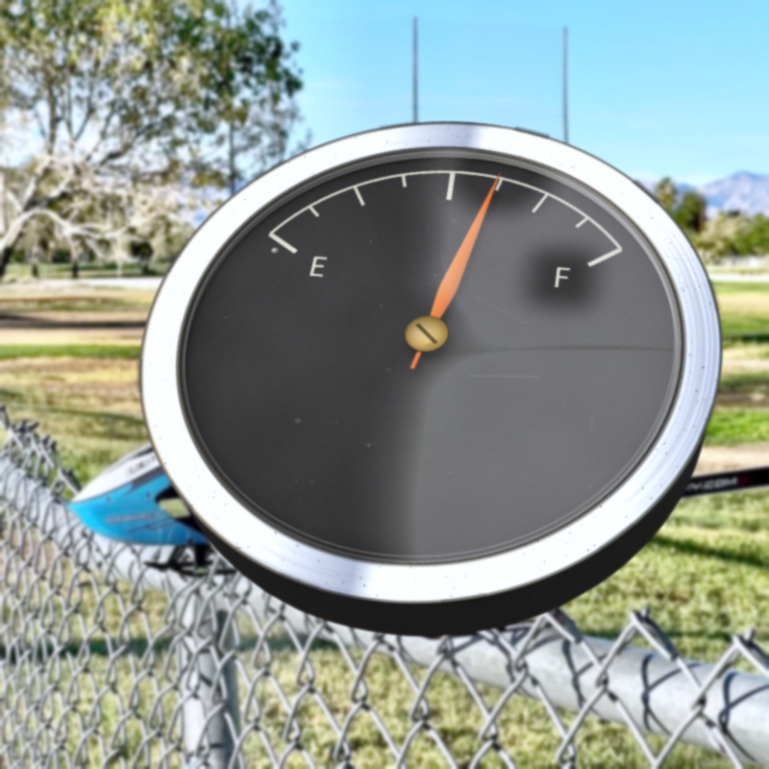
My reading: **0.625**
